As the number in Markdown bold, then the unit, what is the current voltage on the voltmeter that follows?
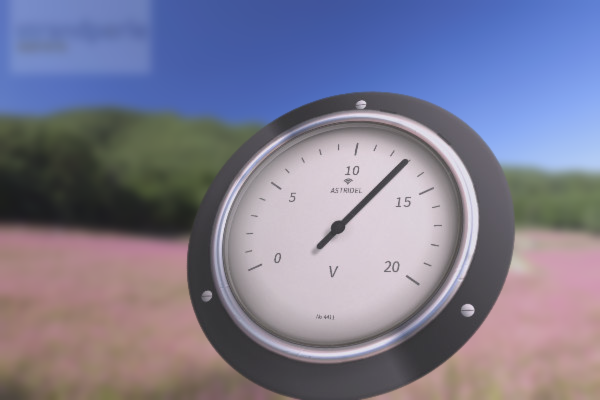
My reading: **13** V
